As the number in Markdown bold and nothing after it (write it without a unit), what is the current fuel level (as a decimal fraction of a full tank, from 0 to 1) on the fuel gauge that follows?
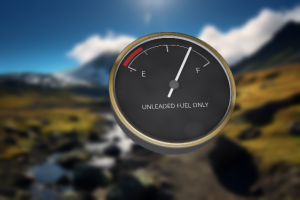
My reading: **0.75**
